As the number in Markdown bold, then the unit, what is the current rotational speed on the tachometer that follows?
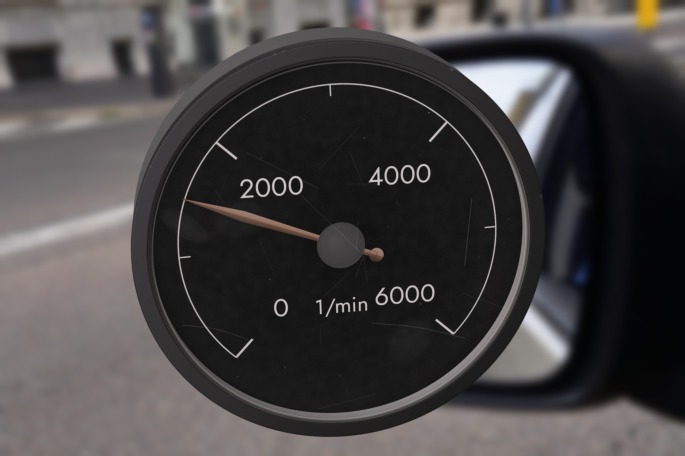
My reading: **1500** rpm
